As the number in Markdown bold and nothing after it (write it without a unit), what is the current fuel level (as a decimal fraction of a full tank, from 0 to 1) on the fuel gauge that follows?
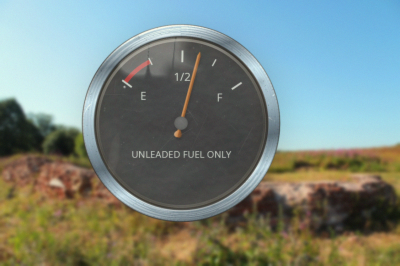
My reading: **0.625**
